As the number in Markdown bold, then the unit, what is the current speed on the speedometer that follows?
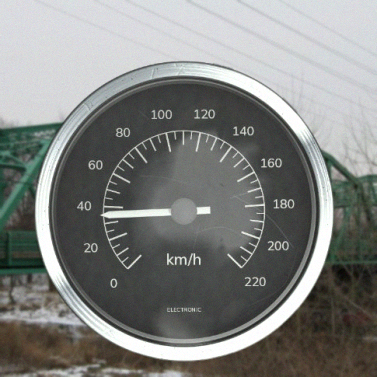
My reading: **35** km/h
